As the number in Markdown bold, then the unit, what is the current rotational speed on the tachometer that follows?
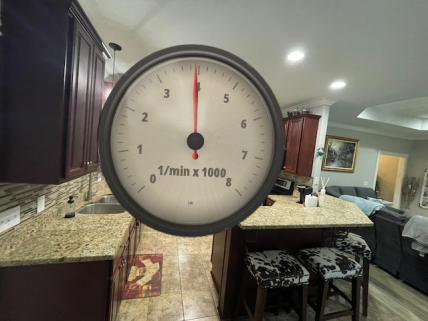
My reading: **3900** rpm
